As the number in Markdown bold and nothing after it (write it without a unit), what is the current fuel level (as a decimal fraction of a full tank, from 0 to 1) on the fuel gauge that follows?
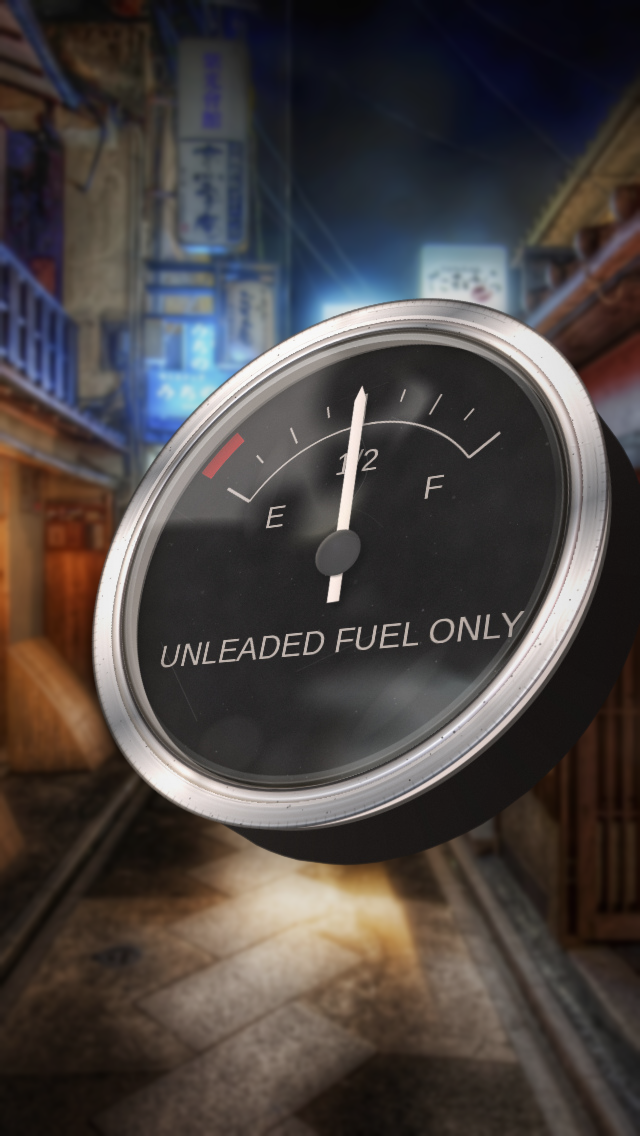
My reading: **0.5**
